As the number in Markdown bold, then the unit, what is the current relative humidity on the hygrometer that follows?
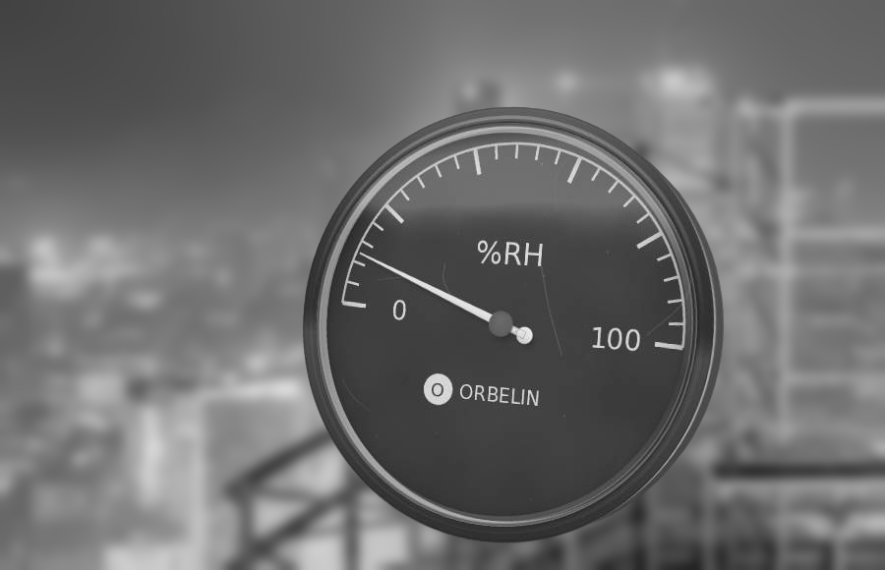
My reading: **10** %
